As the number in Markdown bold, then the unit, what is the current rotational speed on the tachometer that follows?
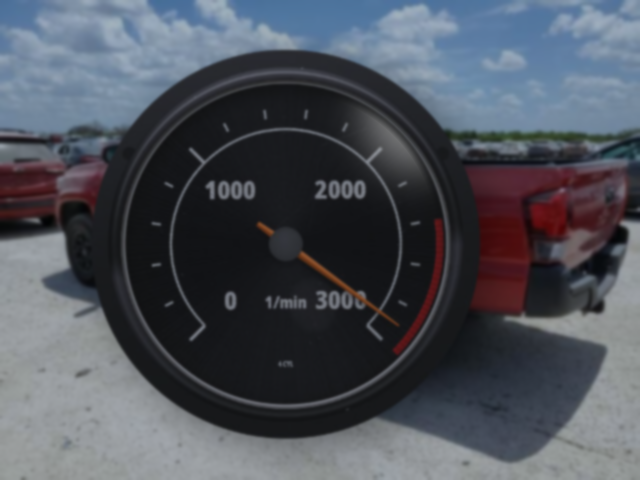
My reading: **2900** rpm
